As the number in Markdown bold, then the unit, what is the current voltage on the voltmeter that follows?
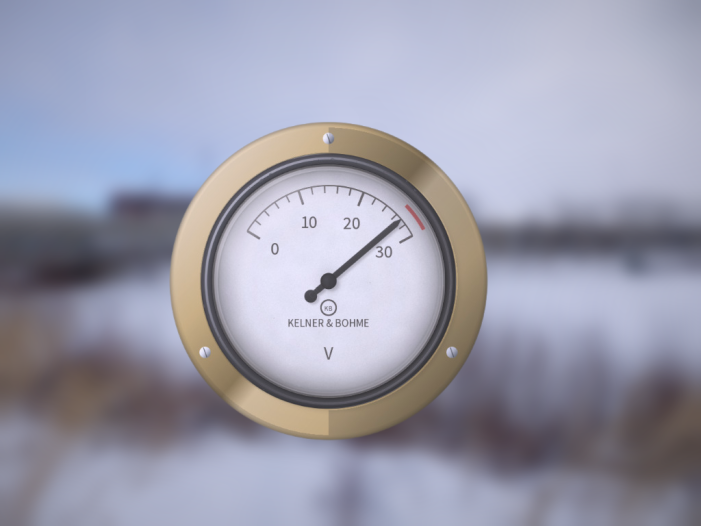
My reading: **27** V
